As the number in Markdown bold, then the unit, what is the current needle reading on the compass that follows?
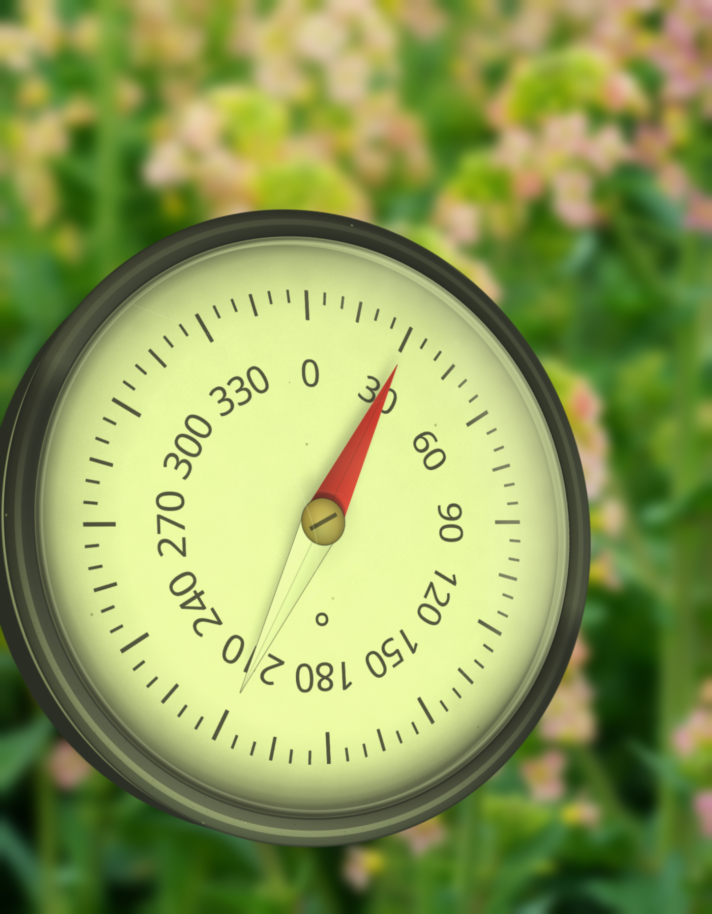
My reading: **30** °
